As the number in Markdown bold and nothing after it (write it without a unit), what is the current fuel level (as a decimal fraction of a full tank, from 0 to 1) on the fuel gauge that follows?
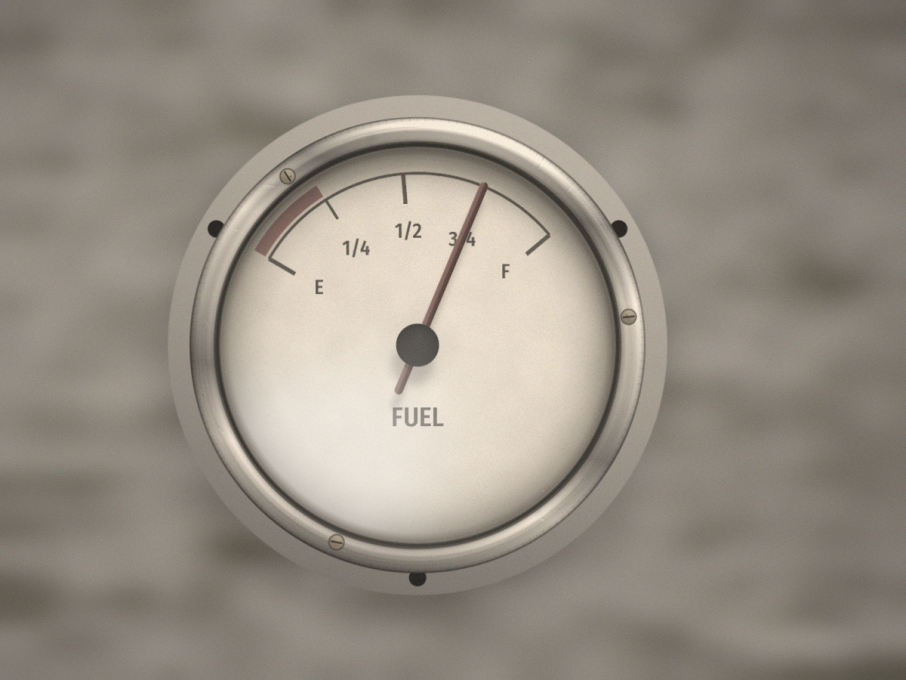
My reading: **0.75**
